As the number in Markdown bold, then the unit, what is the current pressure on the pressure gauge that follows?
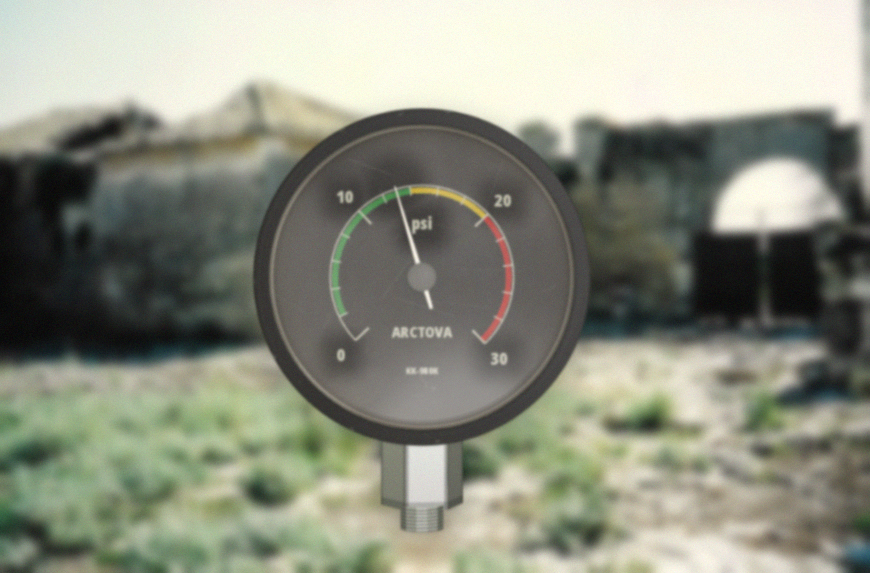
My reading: **13** psi
